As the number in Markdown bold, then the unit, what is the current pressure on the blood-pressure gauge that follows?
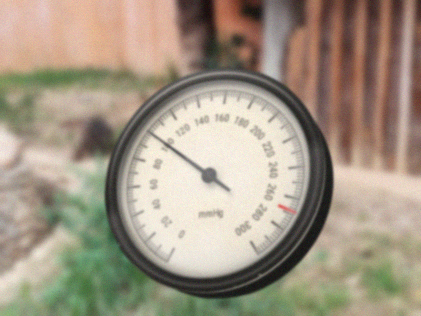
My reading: **100** mmHg
